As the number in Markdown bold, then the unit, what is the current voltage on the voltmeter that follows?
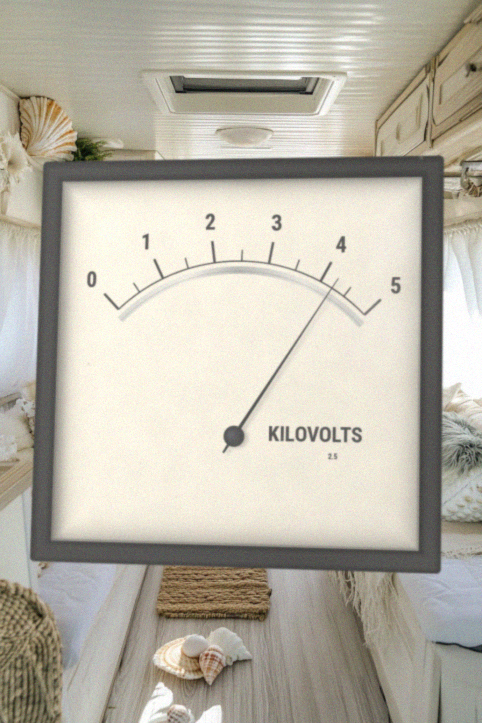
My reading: **4.25** kV
